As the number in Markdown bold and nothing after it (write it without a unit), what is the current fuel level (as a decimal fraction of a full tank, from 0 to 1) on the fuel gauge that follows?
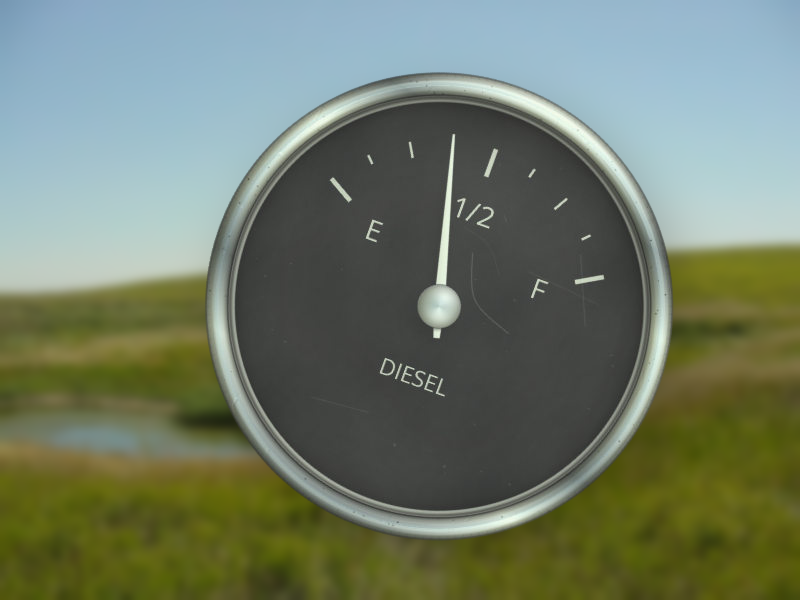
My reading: **0.375**
